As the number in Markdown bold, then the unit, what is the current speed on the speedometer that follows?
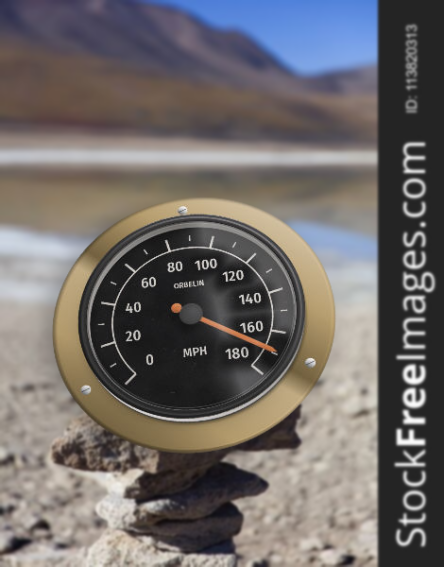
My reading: **170** mph
